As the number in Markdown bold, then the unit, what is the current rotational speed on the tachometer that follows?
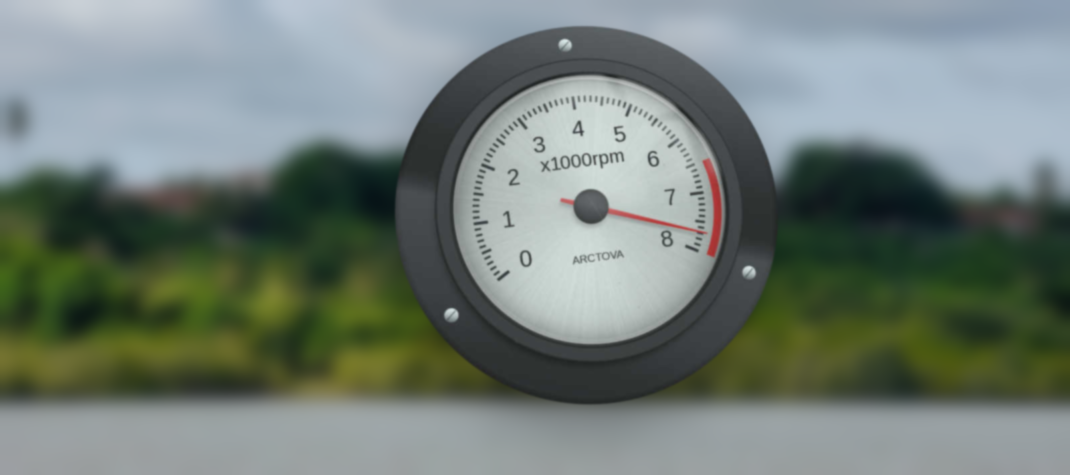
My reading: **7700** rpm
